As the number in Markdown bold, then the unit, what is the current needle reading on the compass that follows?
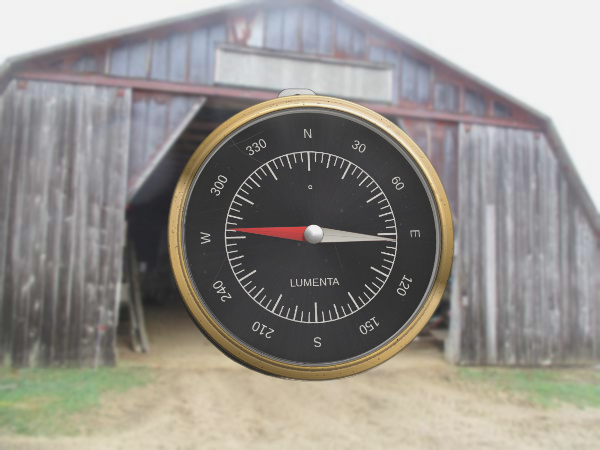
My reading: **275** °
